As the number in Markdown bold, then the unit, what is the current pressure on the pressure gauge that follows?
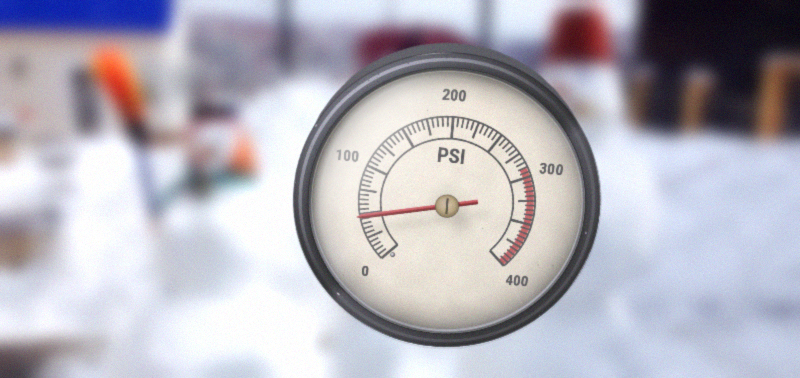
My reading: **50** psi
